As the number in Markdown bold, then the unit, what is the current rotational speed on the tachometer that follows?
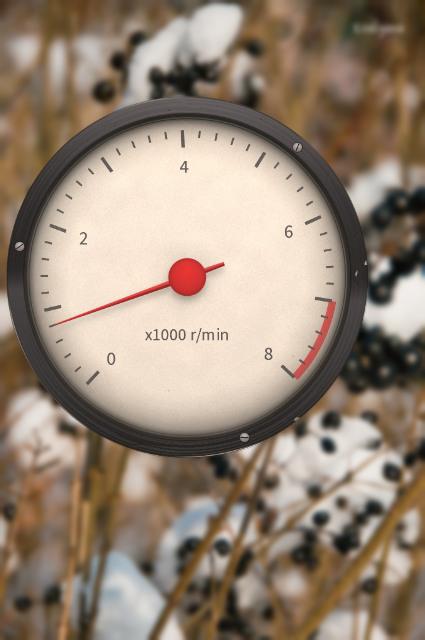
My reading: **800** rpm
